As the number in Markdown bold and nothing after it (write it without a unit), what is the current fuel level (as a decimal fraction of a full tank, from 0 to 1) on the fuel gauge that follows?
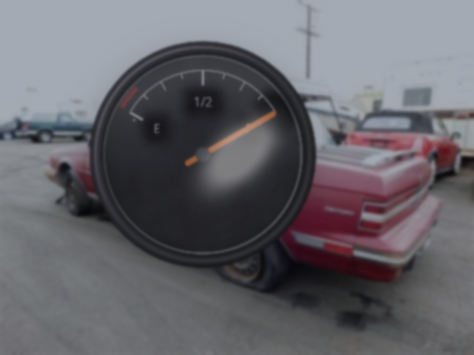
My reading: **1**
